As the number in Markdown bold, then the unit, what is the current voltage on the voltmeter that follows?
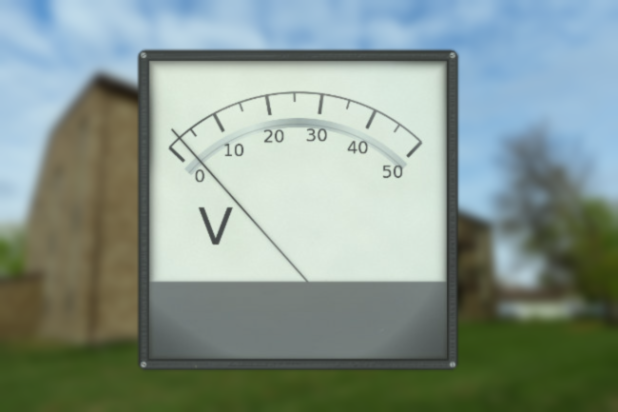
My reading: **2.5** V
